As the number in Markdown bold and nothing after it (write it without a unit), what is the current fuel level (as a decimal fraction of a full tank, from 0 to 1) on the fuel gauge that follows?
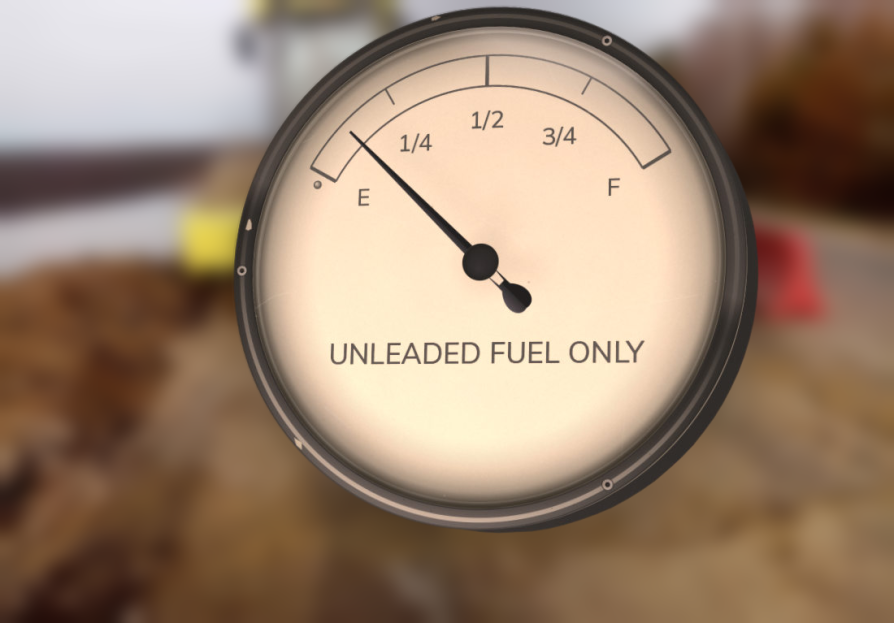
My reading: **0.125**
